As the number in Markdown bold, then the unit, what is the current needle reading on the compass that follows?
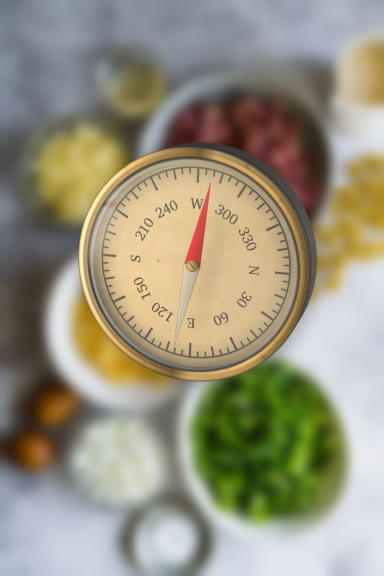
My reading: **280** °
